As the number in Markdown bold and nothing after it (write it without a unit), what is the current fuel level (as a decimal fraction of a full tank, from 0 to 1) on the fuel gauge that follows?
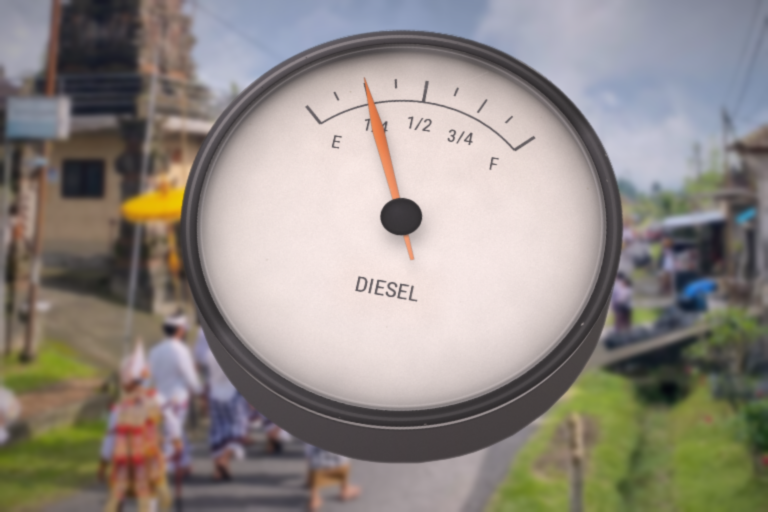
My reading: **0.25**
